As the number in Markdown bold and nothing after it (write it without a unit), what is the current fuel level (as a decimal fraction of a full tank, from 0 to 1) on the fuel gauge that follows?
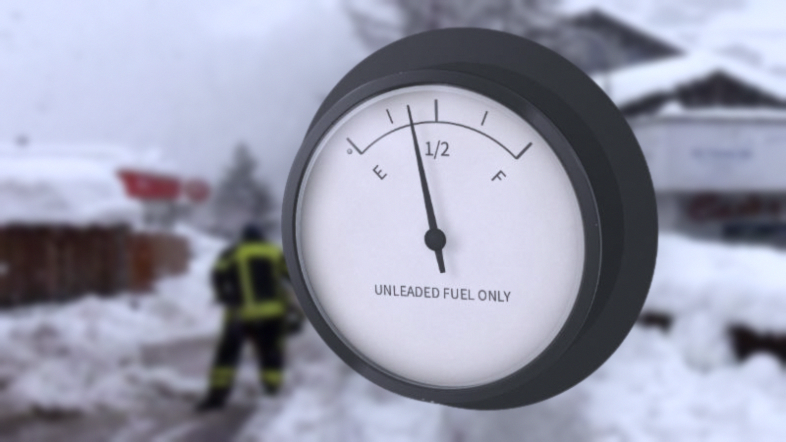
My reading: **0.375**
